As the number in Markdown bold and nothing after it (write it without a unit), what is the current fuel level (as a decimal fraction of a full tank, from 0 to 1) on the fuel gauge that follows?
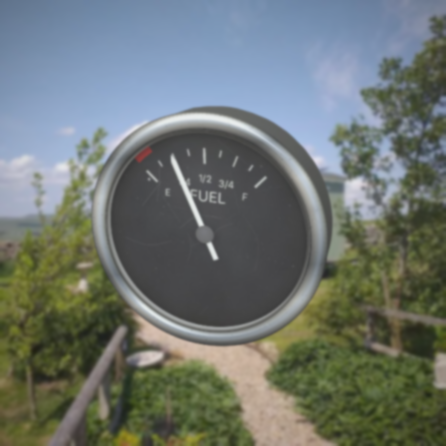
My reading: **0.25**
